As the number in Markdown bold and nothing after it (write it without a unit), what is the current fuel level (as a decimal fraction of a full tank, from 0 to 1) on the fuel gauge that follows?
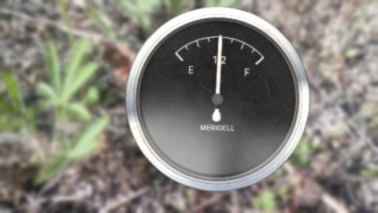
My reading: **0.5**
